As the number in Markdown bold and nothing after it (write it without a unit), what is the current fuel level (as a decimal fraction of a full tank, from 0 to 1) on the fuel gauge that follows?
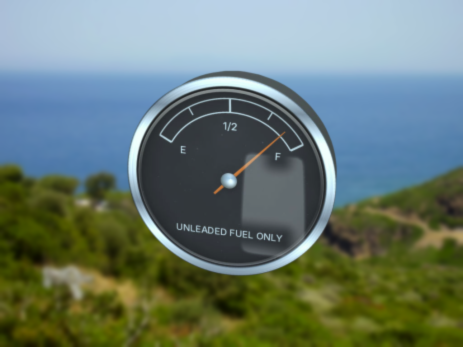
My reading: **0.875**
